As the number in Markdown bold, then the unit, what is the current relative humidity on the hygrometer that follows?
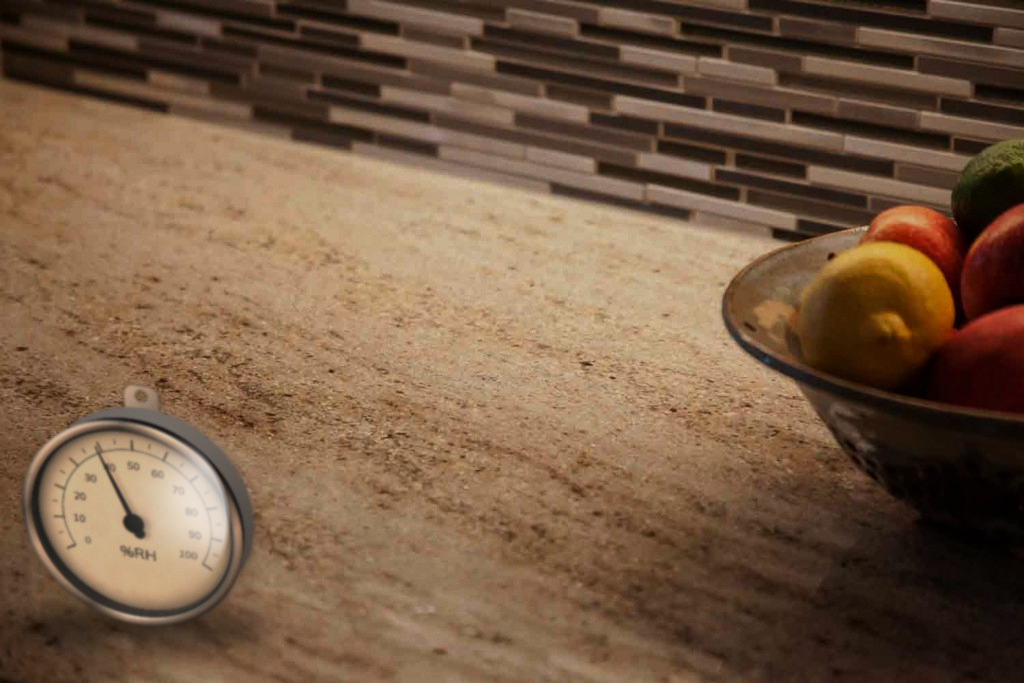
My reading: **40** %
